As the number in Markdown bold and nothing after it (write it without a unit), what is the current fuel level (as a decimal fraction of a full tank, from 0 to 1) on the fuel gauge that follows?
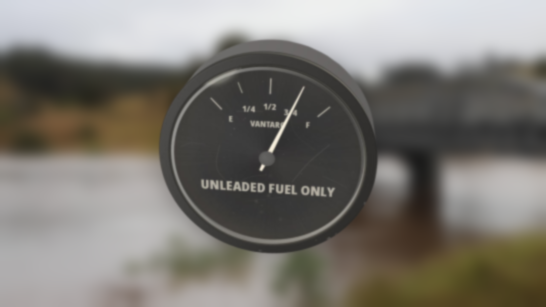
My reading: **0.75**
